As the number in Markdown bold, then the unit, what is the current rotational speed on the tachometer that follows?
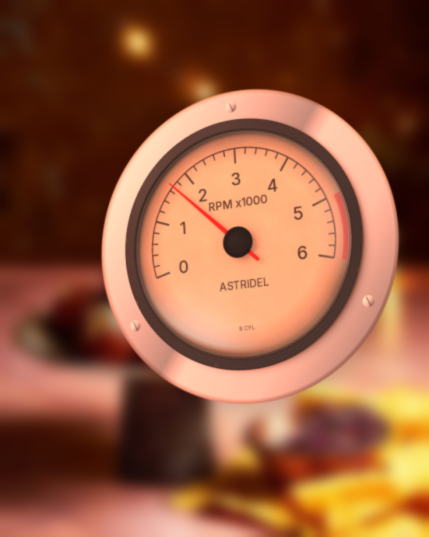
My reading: **1700** rpm
